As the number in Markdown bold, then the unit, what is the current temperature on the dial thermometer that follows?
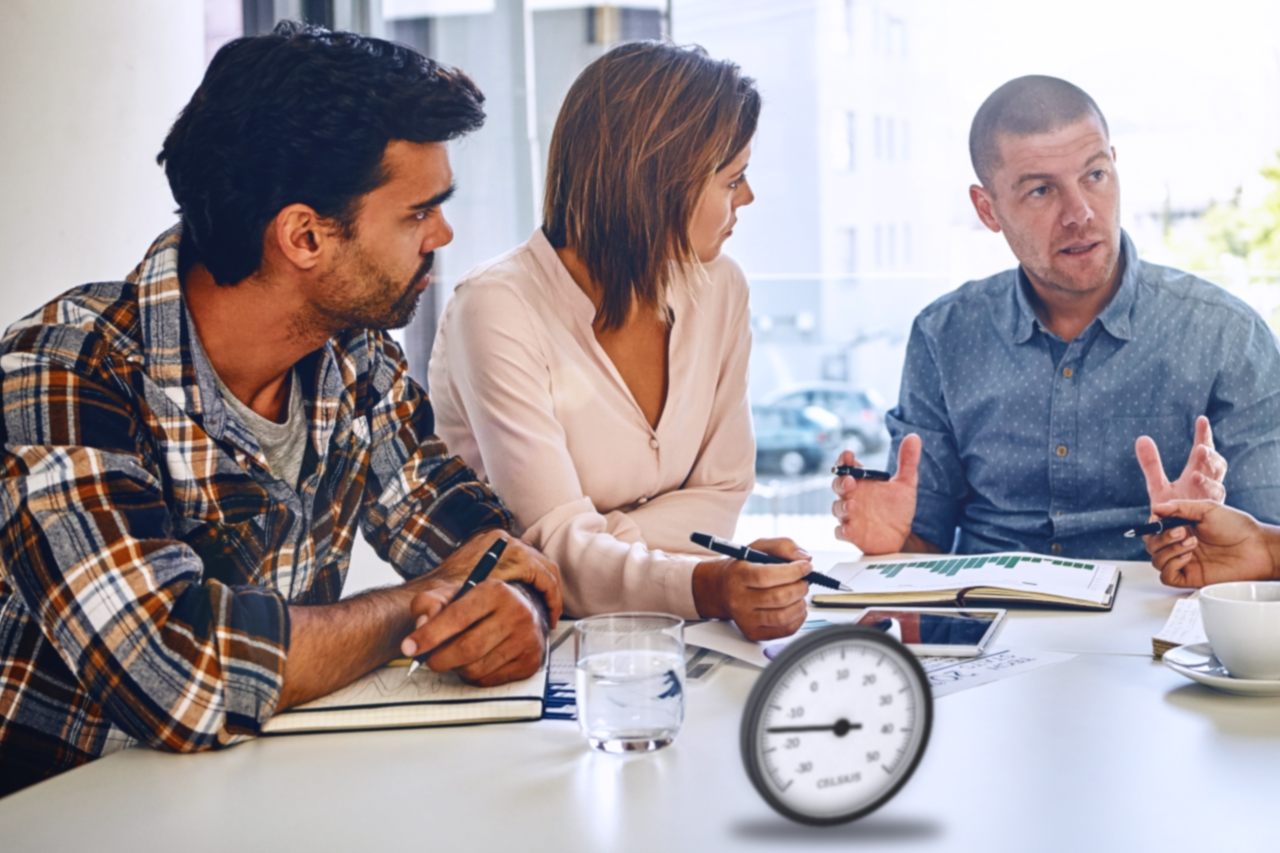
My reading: **-15** °C
